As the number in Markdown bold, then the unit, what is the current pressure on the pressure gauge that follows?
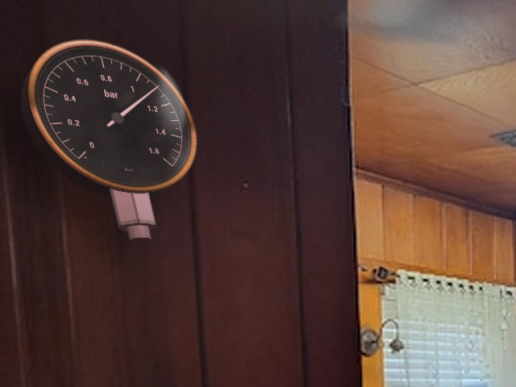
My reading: **1.1** bar
